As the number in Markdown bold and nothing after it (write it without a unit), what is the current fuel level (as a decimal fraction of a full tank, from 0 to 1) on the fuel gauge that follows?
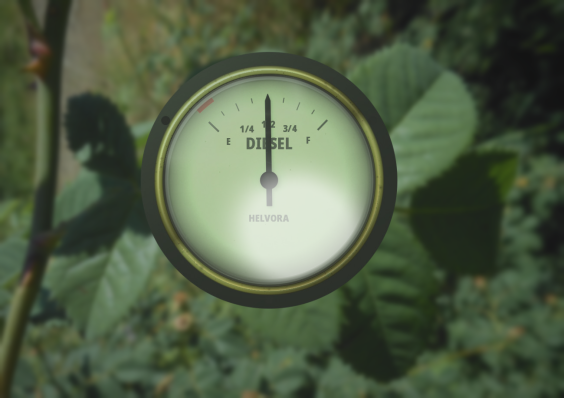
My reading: **0.5**
